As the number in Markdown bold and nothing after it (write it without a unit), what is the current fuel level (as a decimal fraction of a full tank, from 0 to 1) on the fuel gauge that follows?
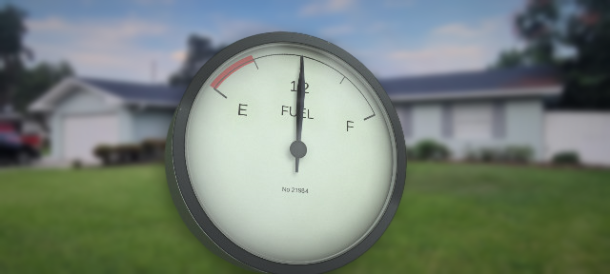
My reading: **0.5**
